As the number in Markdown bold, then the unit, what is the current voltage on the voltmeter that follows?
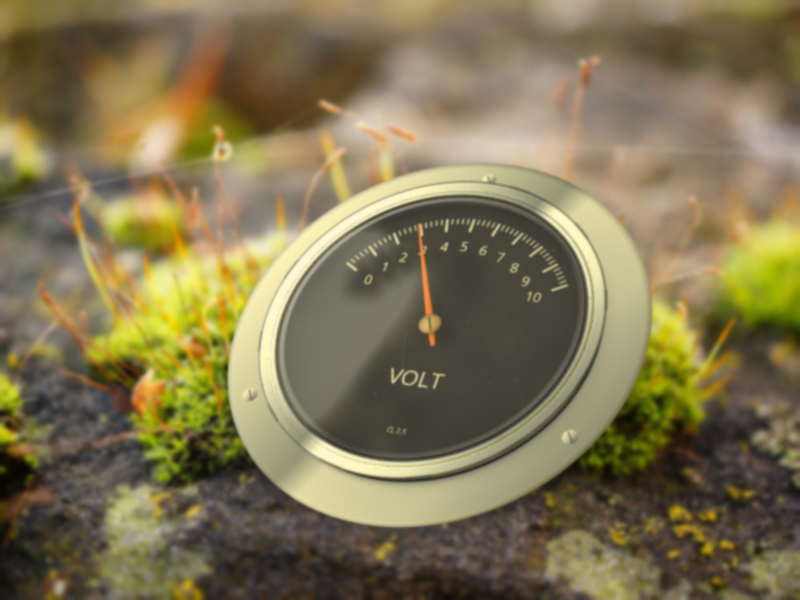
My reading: **3** V
